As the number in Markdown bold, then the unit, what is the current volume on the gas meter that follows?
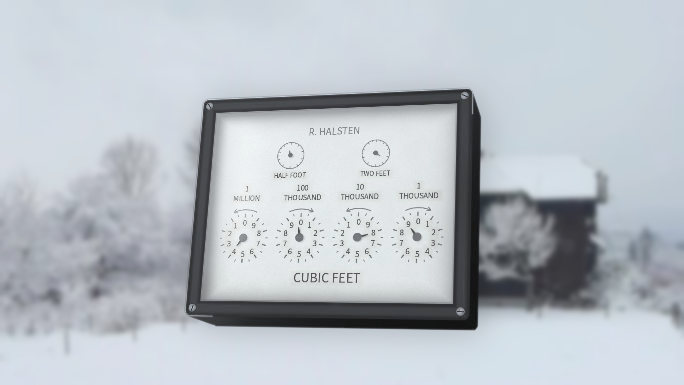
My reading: **397900** ft³
